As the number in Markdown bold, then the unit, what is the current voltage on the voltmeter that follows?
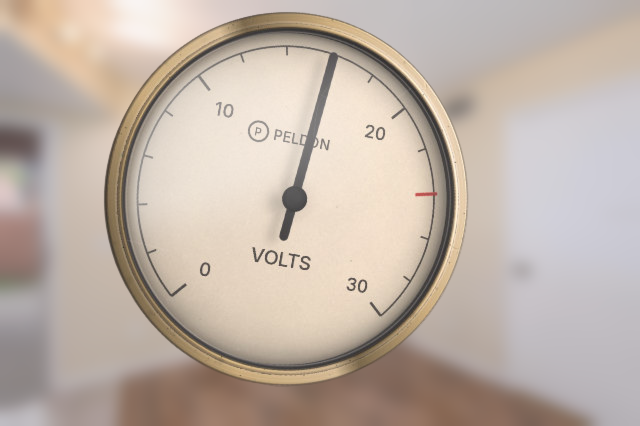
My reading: **16** V
